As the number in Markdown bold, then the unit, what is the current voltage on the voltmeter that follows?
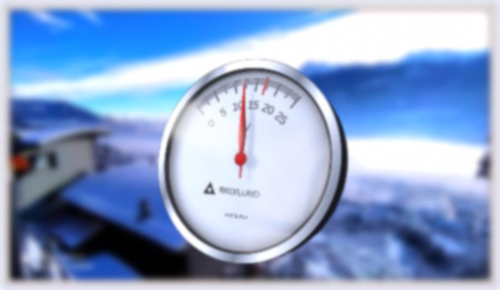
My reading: **12.5** V
